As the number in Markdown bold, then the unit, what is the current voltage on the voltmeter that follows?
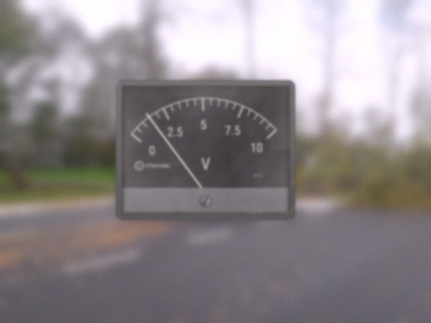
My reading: **1.5** V
